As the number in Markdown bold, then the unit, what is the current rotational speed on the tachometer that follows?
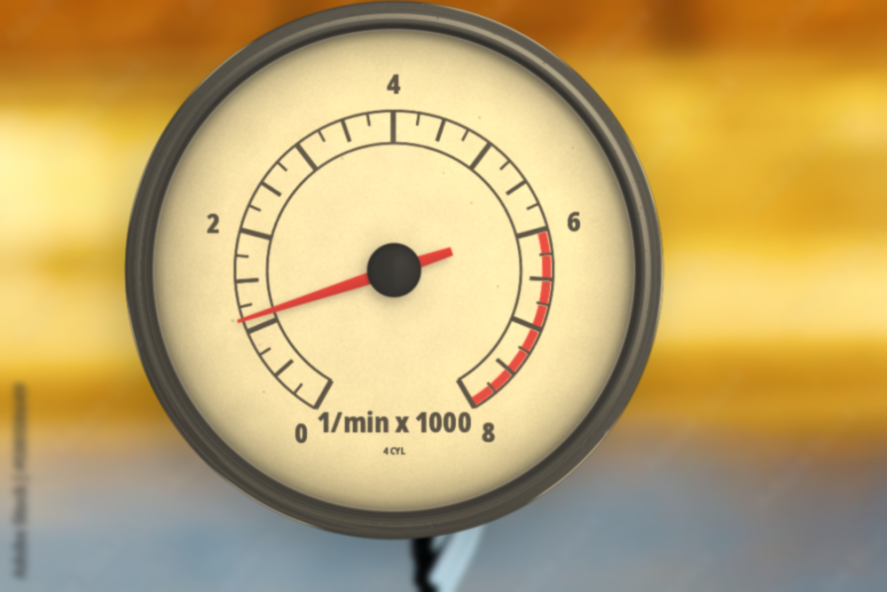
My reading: **1125** rpm
